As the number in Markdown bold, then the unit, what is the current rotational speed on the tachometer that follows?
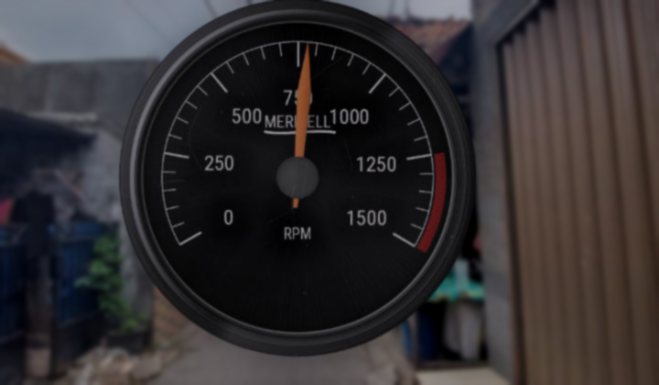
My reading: **775** rpm
